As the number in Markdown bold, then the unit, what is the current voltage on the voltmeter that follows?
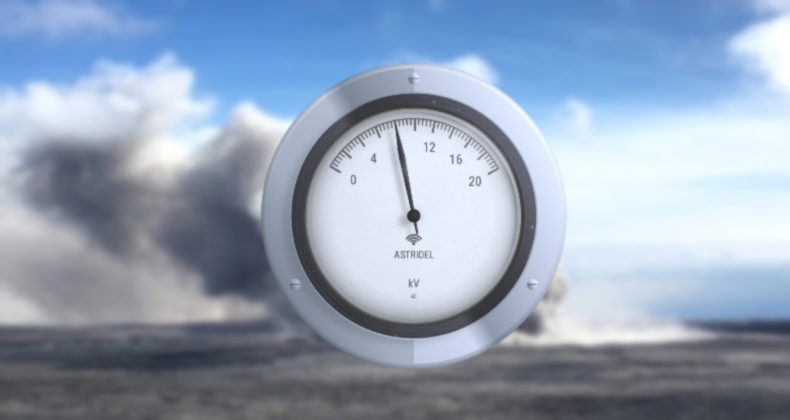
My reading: **8** kV
